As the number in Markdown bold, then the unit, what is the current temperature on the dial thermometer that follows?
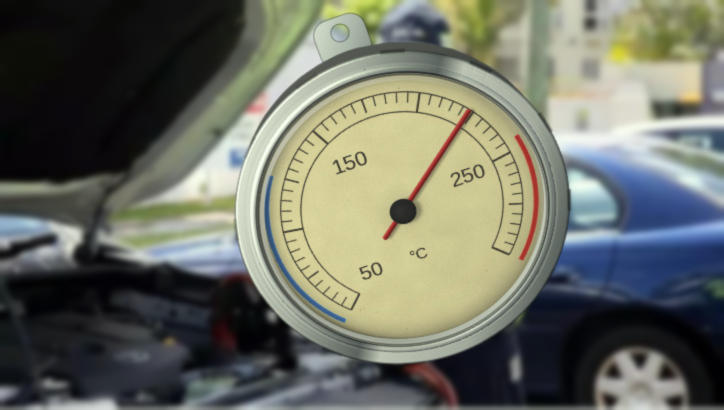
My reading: **222.5** °C
